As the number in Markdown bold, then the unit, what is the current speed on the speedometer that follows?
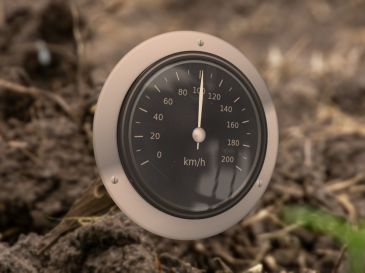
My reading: **100** km/h
